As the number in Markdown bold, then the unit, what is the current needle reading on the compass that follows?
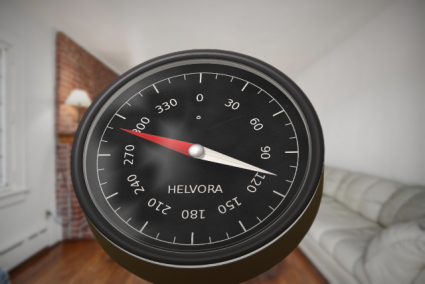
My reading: **290** °
